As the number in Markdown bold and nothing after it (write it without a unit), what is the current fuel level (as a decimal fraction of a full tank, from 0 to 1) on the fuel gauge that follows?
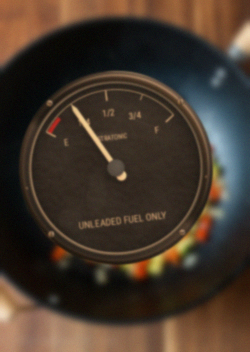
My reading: **0.25**
